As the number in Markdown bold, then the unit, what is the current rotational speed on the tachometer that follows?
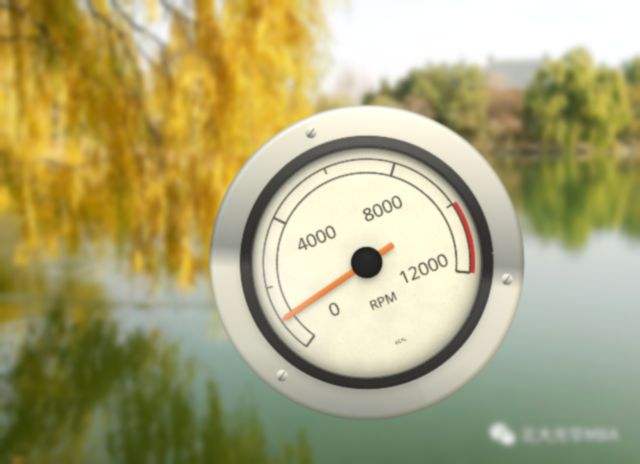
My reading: **1000** rpm
